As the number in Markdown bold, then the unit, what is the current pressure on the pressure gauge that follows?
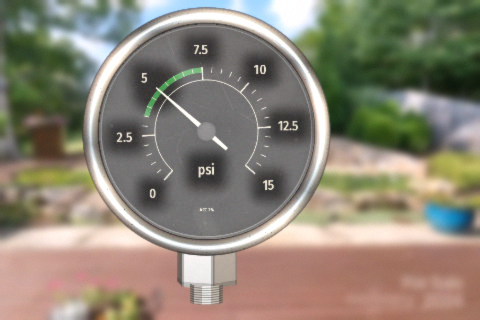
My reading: **5** psi
